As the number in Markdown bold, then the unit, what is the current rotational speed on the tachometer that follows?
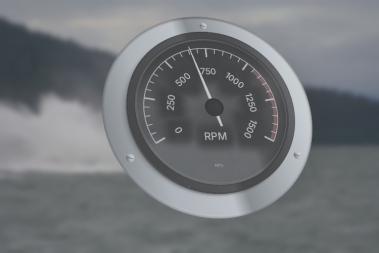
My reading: **650** rpm
